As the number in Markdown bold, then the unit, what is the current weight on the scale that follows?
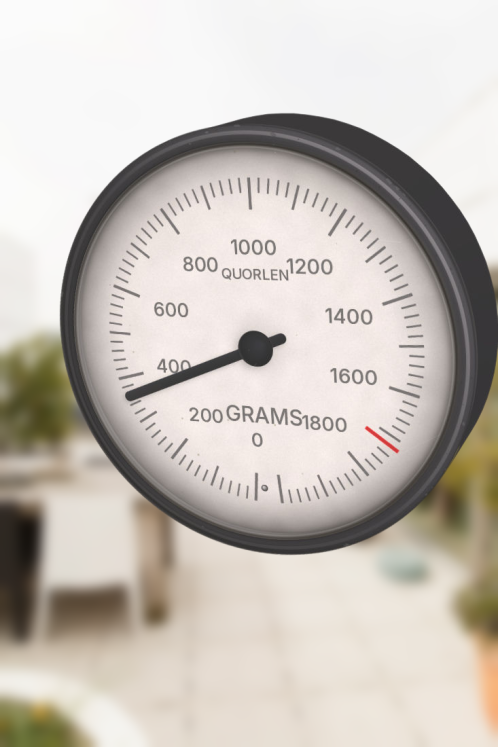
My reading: **360** g
